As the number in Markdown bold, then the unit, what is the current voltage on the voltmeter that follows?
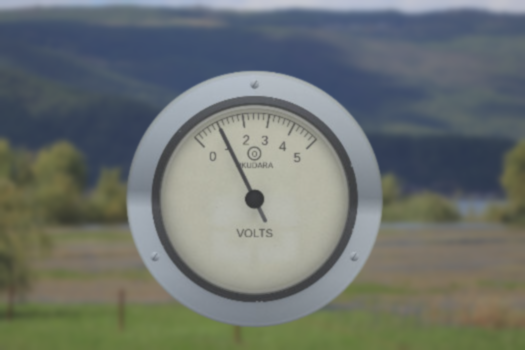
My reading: **1** V
